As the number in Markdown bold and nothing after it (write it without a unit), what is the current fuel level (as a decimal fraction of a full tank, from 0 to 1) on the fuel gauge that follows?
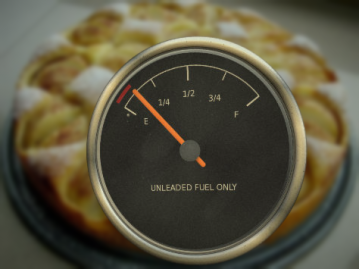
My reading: **0.125**
